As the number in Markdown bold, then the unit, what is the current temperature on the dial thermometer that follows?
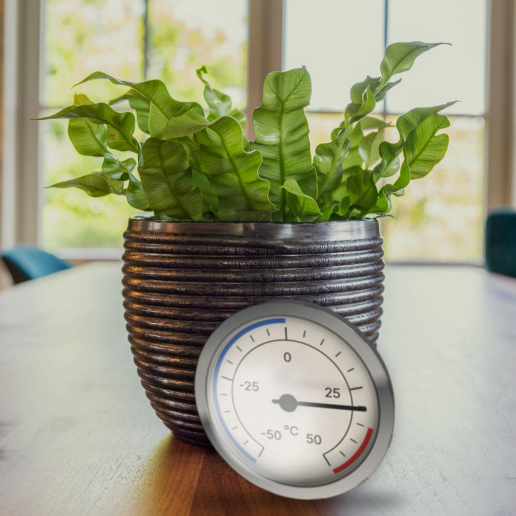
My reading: **30** °C
